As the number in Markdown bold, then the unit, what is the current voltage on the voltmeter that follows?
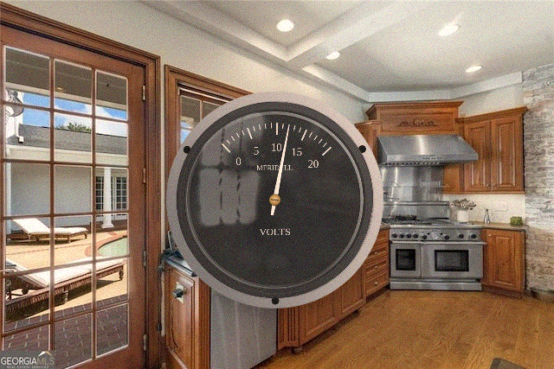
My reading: **12** V
